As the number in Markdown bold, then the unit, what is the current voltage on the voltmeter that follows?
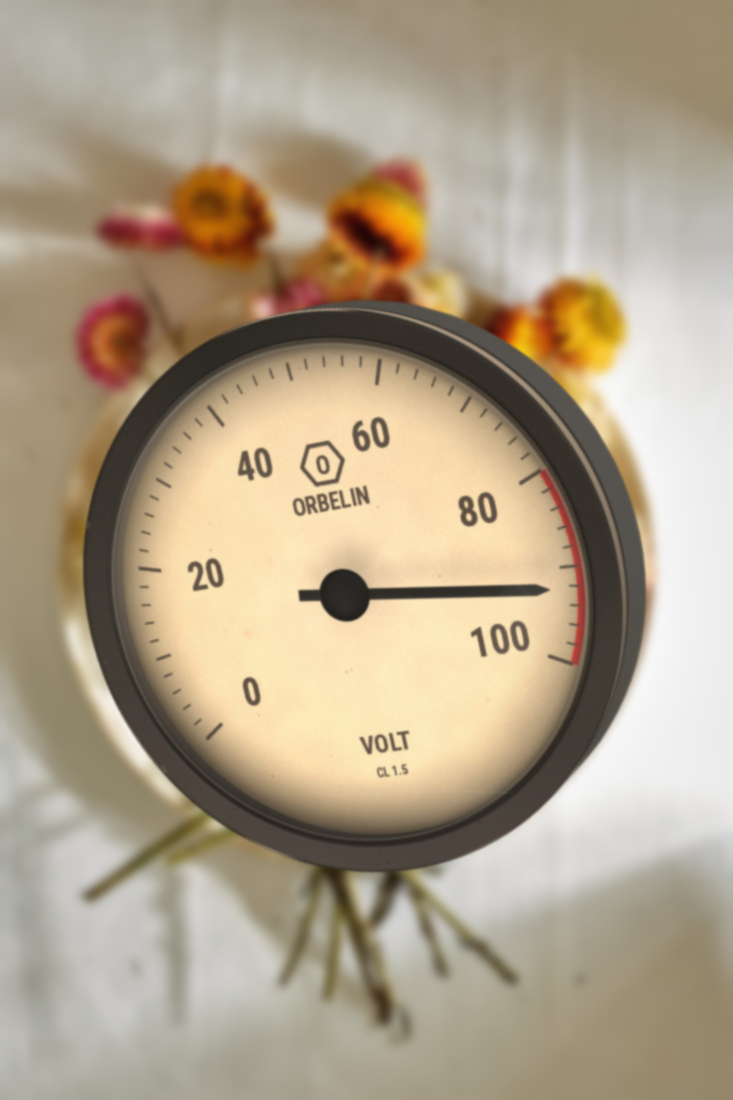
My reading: **92** V
